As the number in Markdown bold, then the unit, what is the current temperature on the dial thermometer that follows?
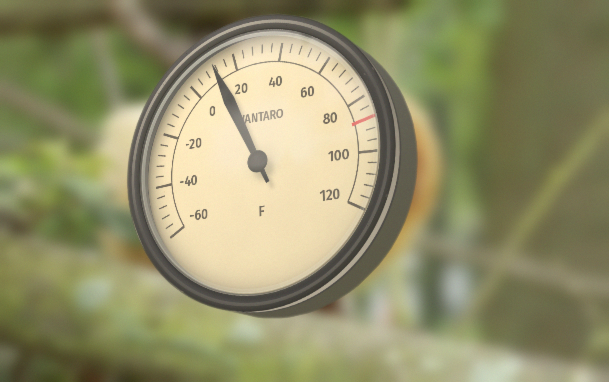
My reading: **12** °F
